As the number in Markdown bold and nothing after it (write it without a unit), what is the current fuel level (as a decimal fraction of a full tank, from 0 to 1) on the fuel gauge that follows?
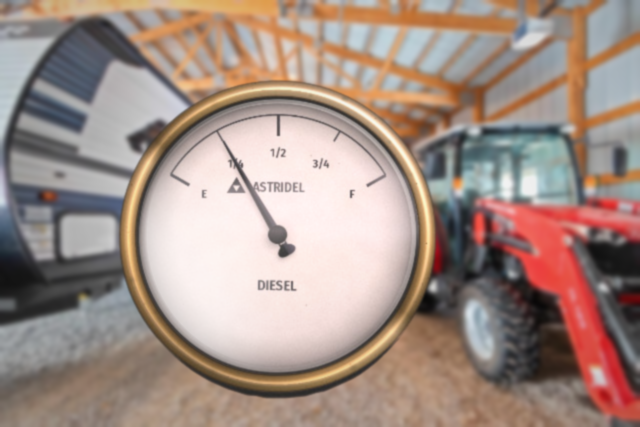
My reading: **0.25**
